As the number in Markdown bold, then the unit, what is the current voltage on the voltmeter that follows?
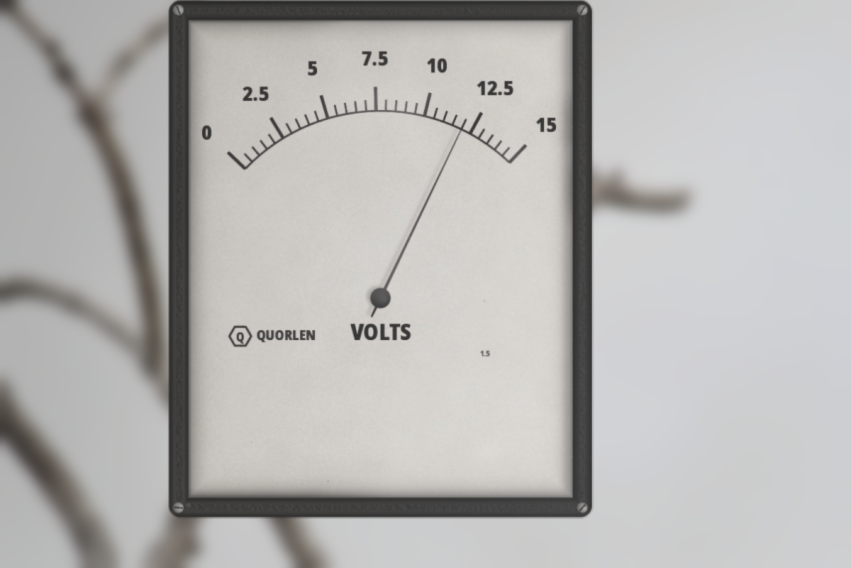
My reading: **12** V
